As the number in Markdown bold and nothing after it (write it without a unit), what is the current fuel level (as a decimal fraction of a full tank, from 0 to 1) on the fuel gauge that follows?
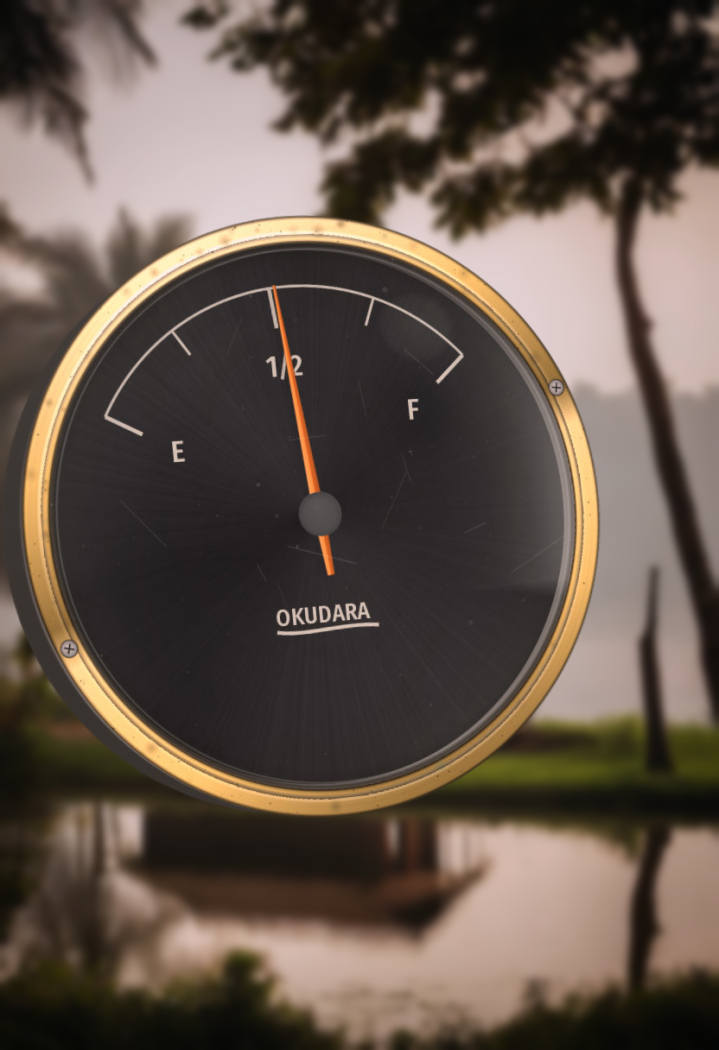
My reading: **0.5**
